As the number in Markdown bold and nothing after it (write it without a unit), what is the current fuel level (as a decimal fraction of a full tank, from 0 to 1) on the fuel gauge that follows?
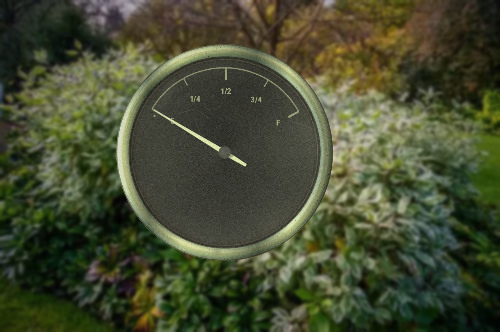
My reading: **0**
